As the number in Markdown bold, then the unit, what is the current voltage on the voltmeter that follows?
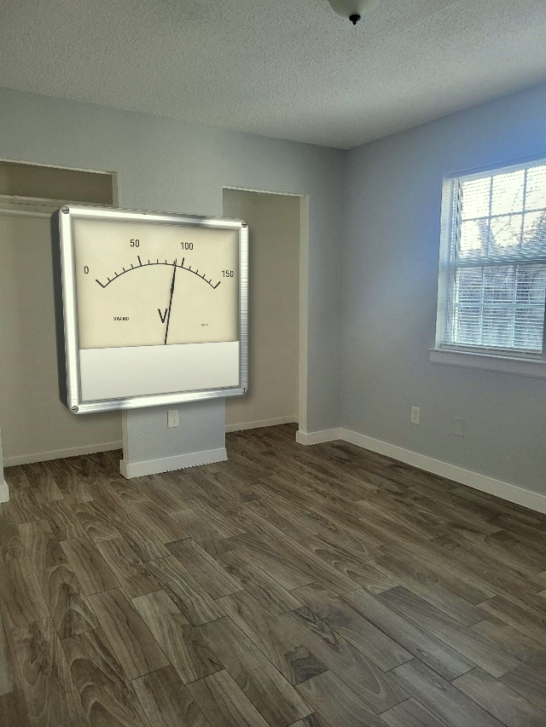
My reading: **90** V
